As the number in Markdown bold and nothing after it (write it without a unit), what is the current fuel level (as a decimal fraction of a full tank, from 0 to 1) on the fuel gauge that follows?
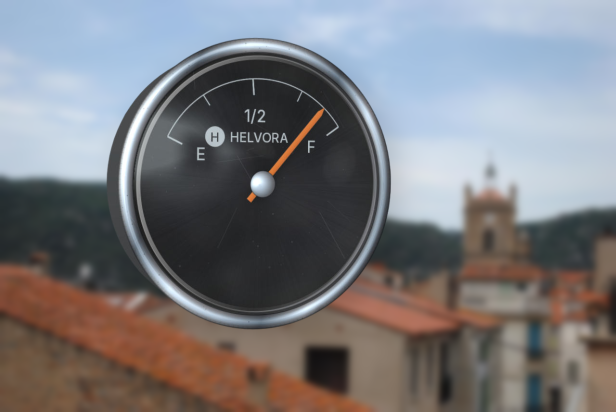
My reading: **0.875**
